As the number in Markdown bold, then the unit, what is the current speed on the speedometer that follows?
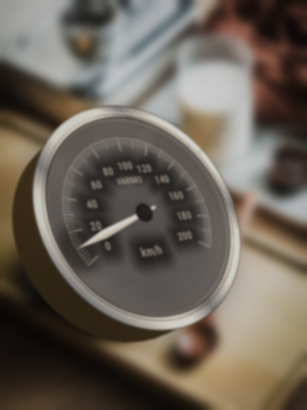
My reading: **10** km/h
